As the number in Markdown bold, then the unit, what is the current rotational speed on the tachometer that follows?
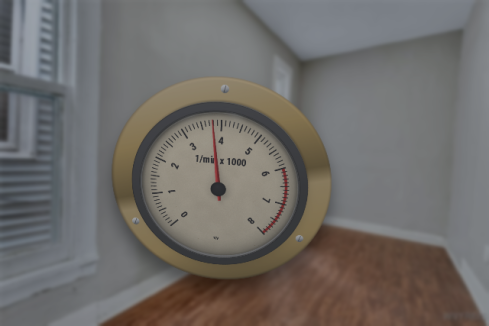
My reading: **3800** rpm
